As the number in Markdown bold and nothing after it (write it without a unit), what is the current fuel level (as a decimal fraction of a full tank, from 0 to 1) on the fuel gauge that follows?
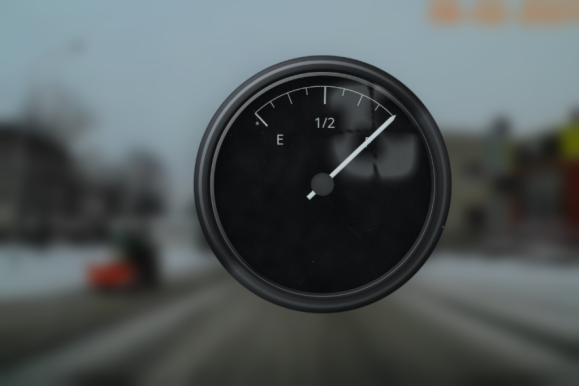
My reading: **1**
